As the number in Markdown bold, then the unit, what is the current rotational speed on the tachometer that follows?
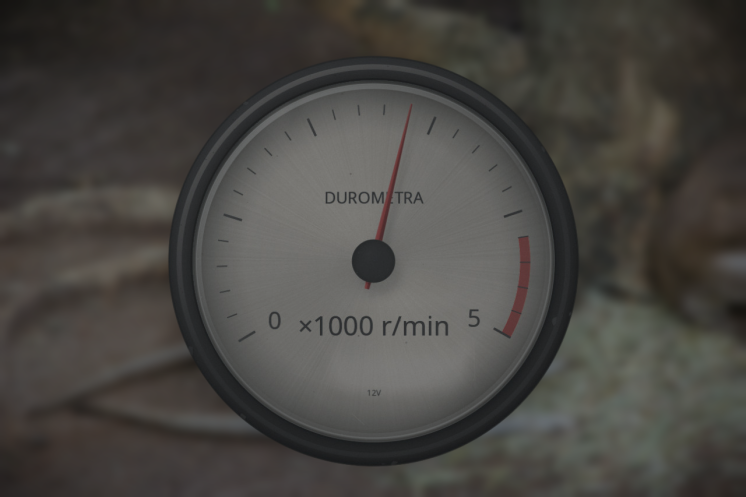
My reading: **2800** rpm
